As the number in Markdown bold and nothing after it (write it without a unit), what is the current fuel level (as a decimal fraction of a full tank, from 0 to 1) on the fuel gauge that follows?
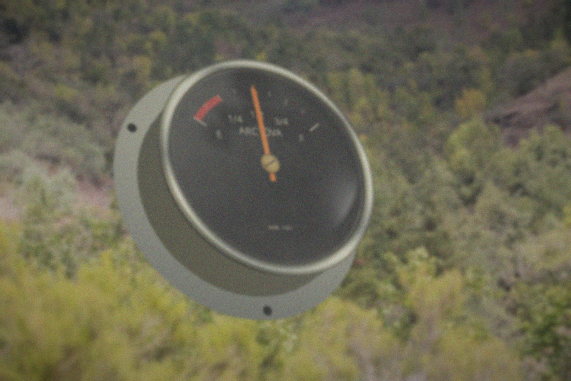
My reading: **0.5**
